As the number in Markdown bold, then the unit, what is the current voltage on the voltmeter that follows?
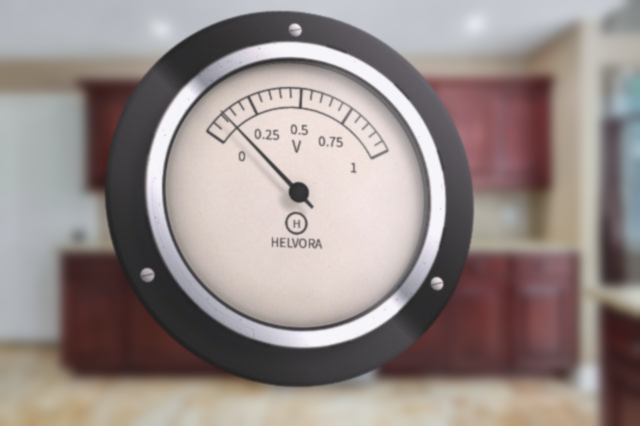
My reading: **0.1** V
